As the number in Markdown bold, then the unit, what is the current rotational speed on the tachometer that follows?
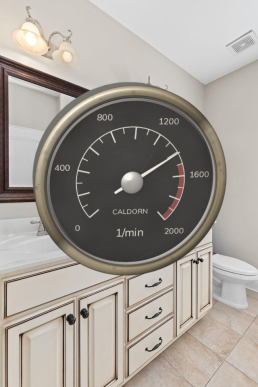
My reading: **1400** rpm
